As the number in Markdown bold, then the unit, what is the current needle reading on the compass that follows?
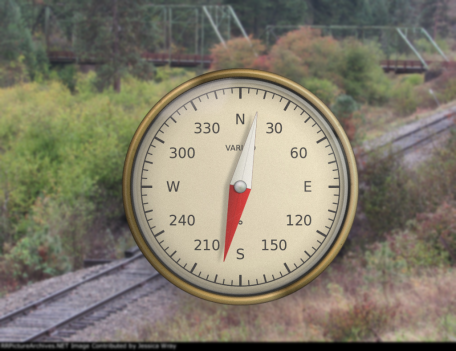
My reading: **192.5** °
